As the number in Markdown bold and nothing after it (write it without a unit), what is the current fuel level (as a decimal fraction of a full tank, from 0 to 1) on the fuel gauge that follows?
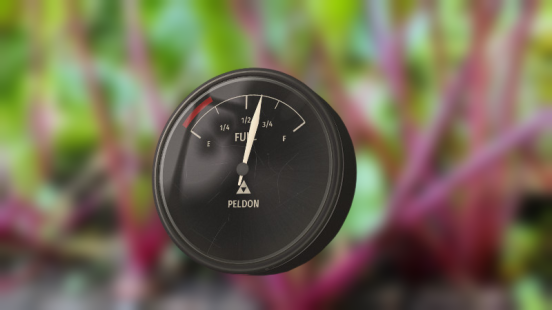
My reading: **0.625**
